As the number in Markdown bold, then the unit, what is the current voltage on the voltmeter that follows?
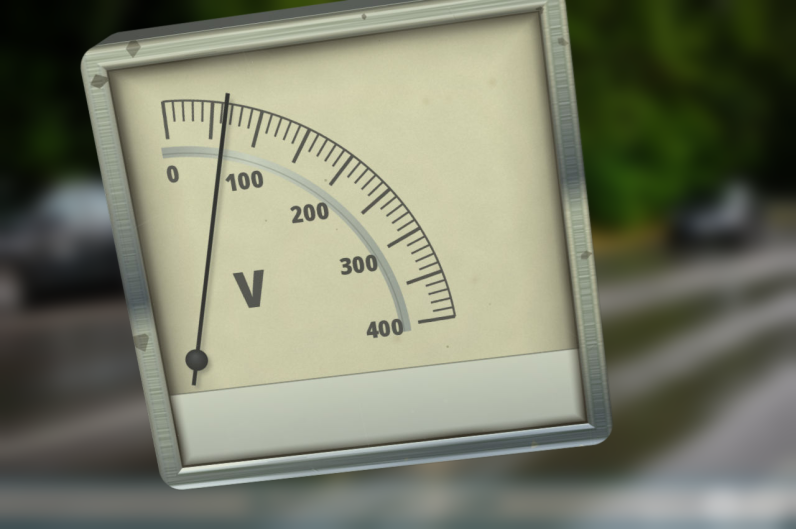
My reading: **65** V
